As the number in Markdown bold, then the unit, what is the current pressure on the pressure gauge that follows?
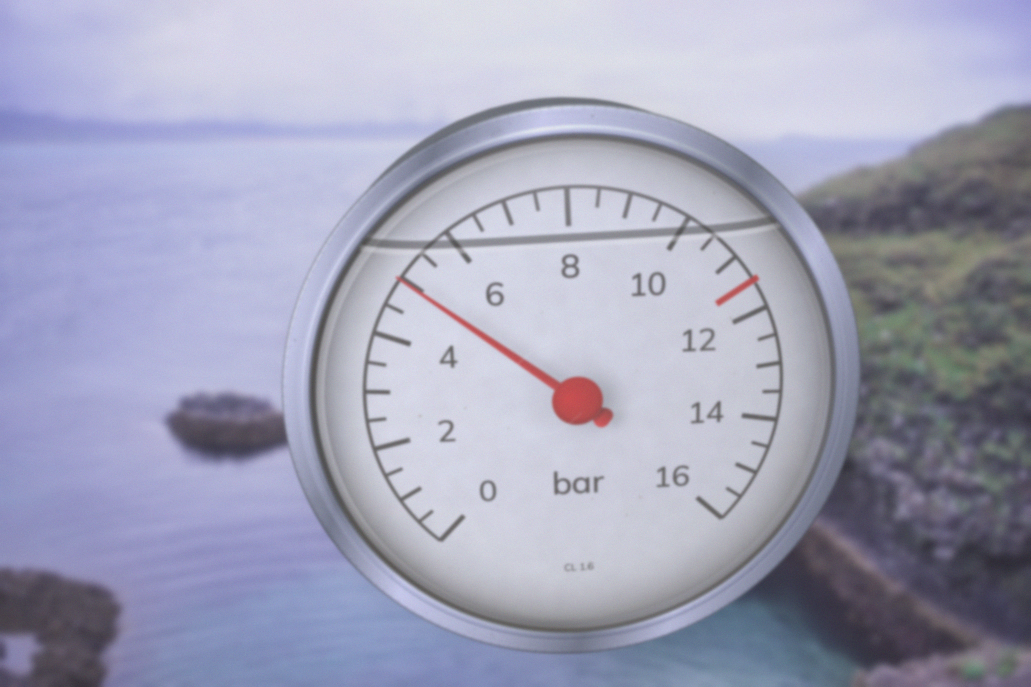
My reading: **5** bar
